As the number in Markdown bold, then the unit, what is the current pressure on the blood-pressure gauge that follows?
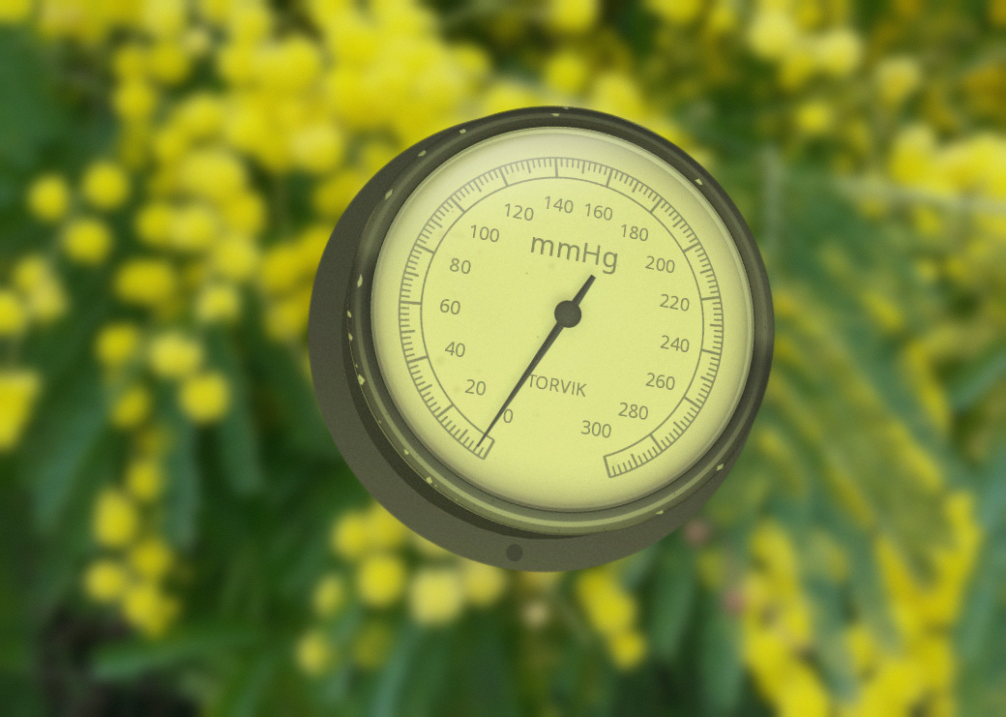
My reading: **4** mmHg
